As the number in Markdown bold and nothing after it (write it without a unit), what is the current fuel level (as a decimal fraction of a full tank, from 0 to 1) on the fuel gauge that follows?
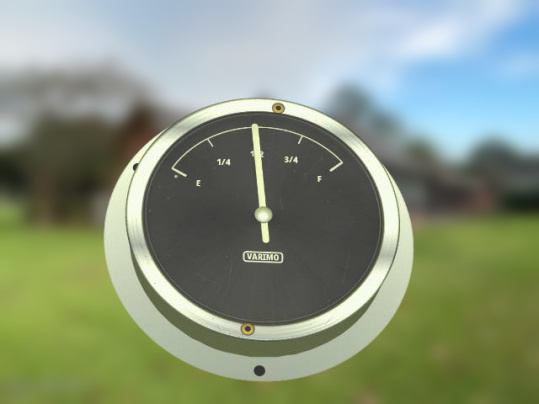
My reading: **0.5**
